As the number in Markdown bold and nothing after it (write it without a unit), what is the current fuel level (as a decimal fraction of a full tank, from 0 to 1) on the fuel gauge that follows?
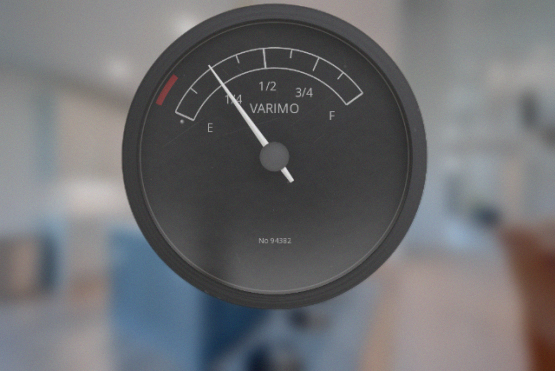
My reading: **0.25**
